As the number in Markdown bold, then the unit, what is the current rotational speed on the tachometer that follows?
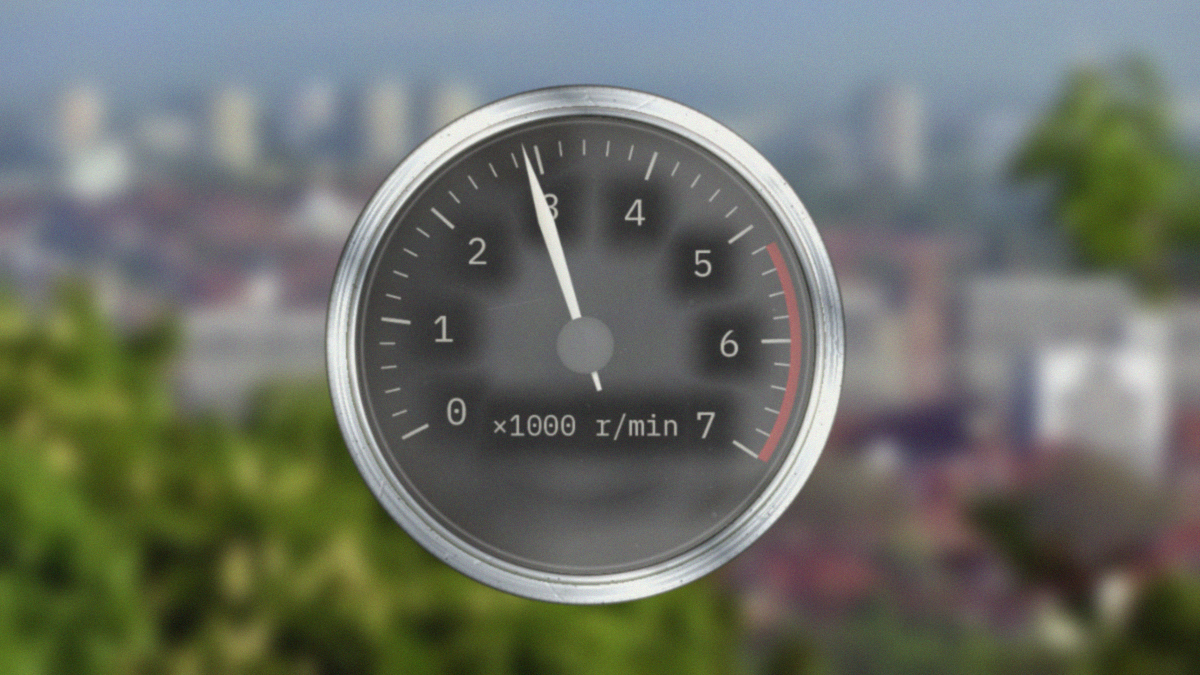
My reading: **2900** rpm
